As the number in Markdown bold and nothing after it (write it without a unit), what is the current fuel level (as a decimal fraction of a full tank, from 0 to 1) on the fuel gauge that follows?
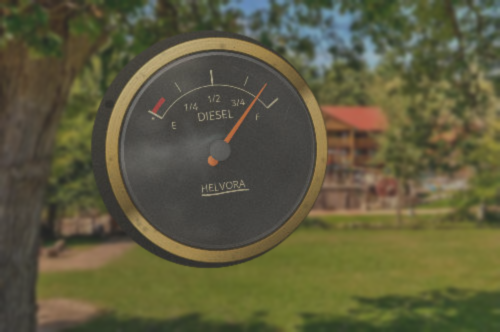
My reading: **0.875**
